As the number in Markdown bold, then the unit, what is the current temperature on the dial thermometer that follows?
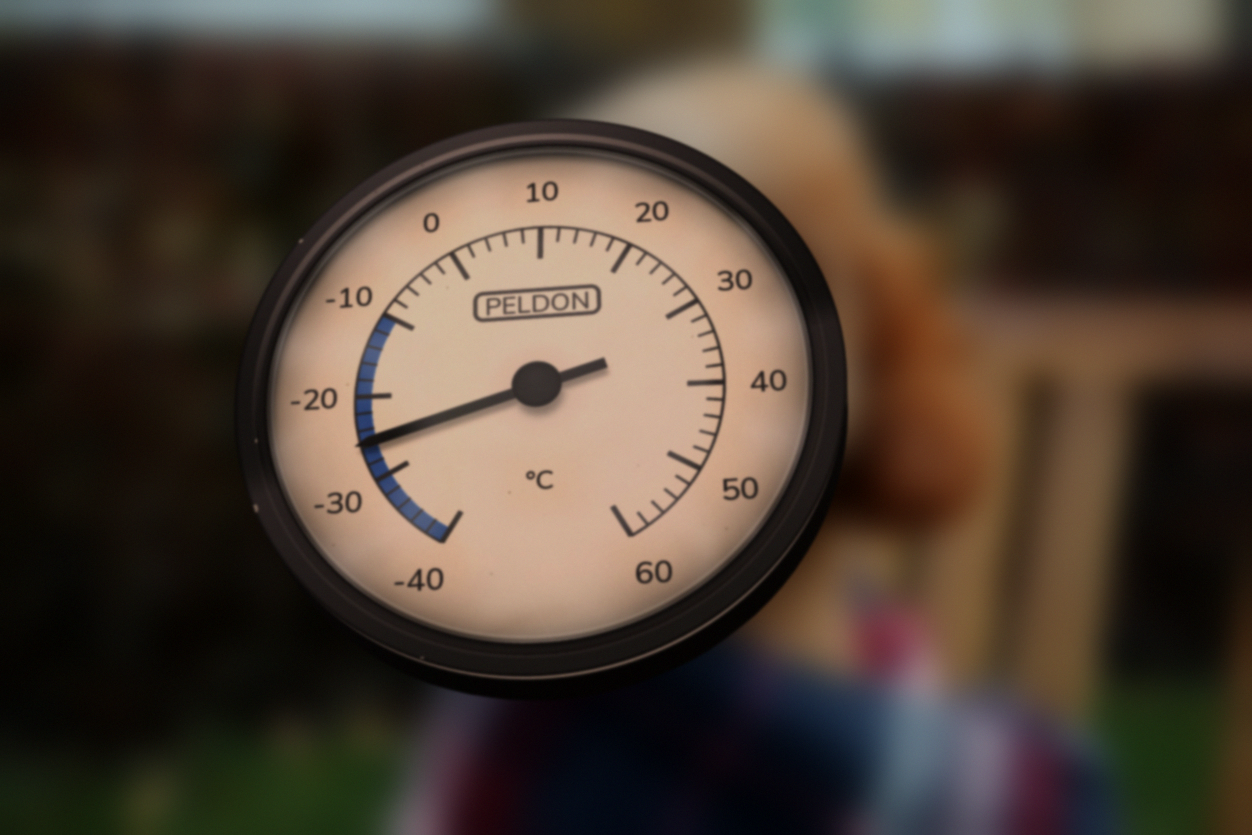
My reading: **-26** °C
